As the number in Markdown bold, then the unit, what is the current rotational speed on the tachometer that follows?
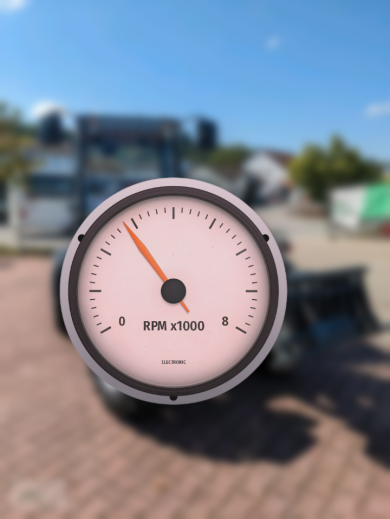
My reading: **2800** rpm
